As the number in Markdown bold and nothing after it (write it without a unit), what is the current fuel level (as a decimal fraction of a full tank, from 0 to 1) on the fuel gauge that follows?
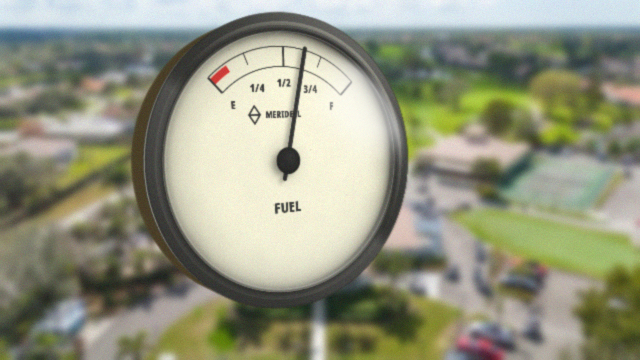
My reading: **0.625**
